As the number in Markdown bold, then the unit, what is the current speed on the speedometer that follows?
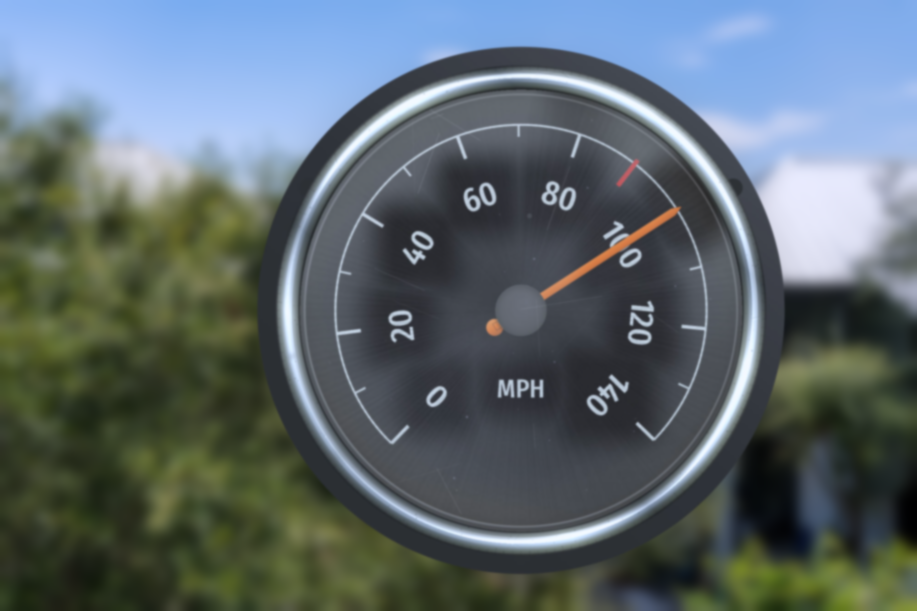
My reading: **100** mph
